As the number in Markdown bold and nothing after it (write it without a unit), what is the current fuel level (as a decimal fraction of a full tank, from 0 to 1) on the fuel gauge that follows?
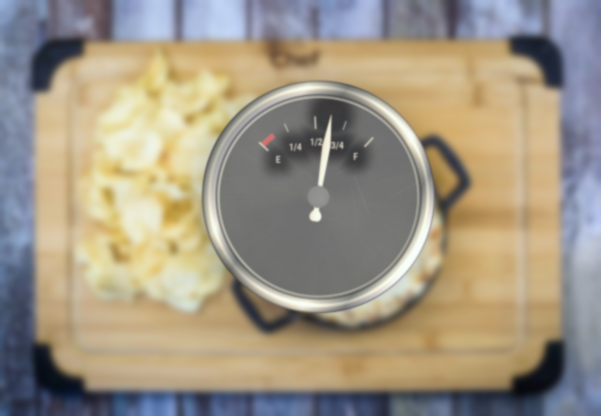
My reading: **0.625**
